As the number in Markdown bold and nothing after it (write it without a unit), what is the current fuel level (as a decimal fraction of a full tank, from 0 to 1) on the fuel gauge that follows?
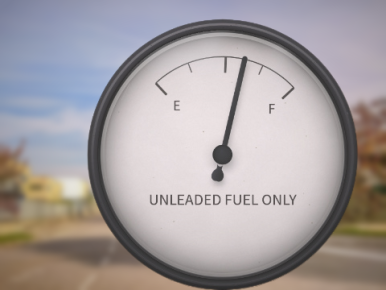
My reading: **0.625**
